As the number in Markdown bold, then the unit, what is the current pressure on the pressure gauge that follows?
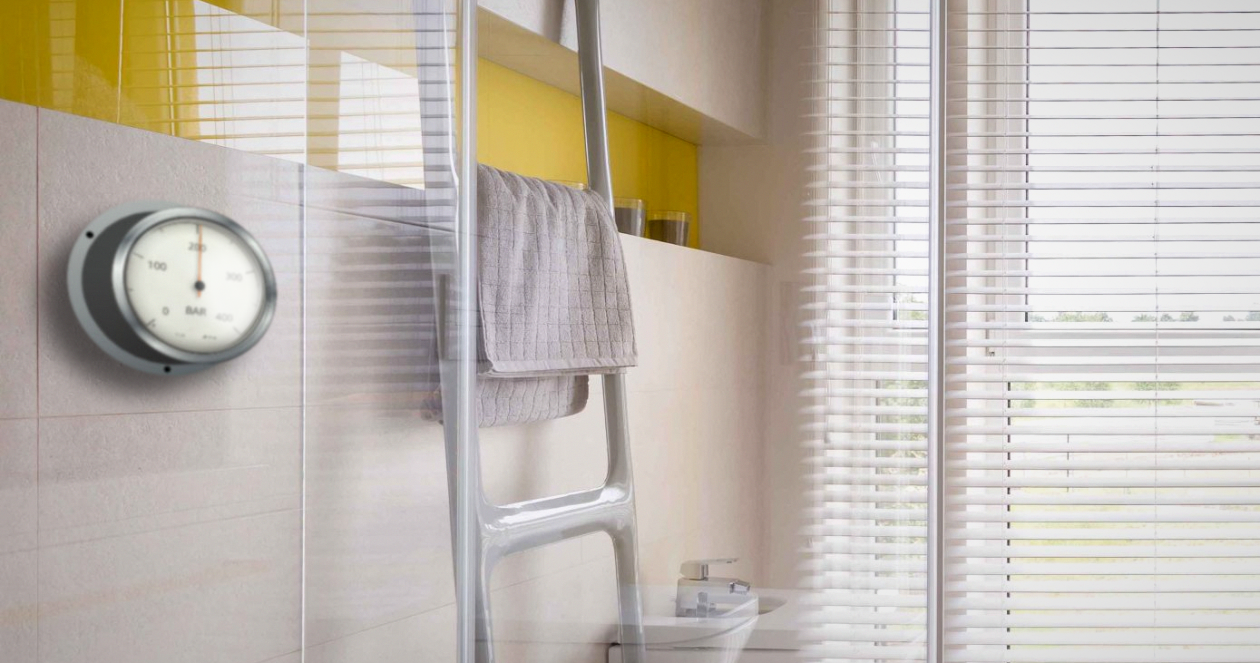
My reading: **200** bar
